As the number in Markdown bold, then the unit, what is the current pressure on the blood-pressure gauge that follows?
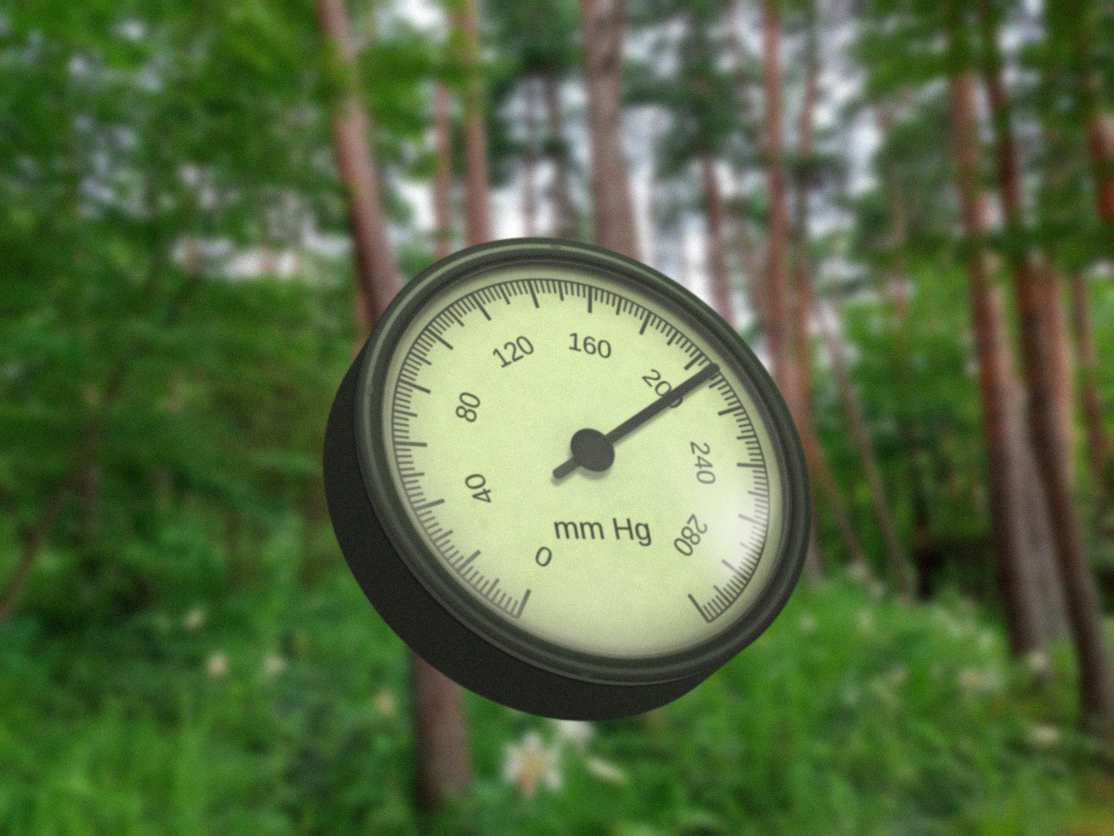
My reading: **206** mmHg
